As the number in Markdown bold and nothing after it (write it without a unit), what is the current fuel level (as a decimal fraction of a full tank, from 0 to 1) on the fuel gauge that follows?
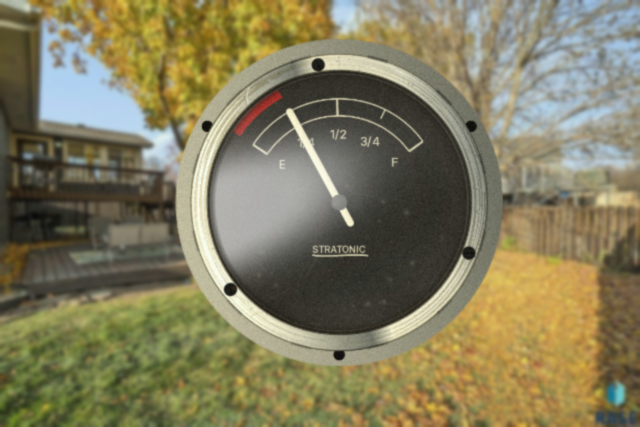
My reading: **0.25**
